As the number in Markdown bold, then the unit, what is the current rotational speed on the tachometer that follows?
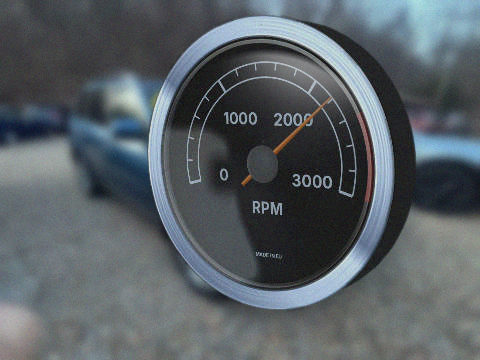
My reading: **2200** rpm
